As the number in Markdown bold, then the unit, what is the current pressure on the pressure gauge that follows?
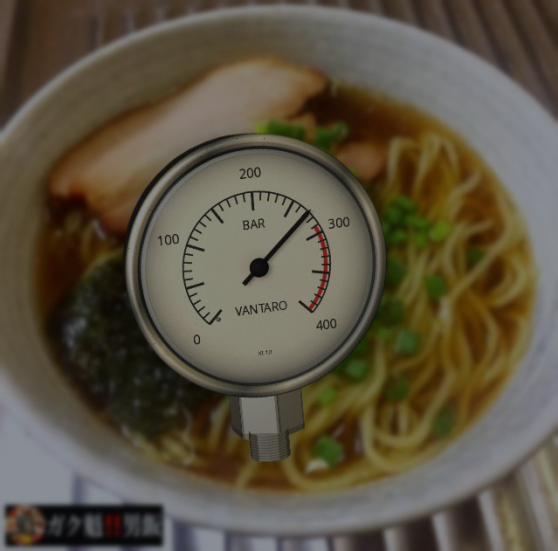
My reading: **270** bar
